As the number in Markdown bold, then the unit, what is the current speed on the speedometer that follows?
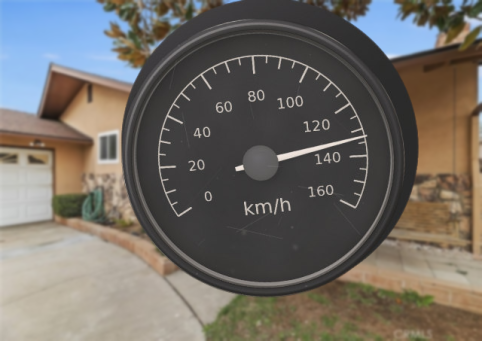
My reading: **132.5** km/h
